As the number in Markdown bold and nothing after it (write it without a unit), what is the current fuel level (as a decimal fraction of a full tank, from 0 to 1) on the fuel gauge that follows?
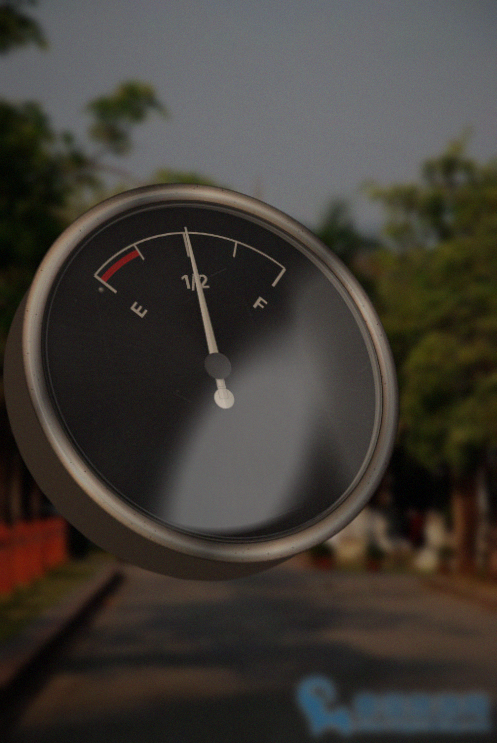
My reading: **0.5**
